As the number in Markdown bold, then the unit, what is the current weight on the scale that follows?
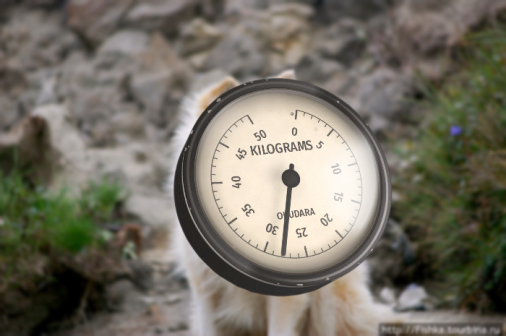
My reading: **28** kg
